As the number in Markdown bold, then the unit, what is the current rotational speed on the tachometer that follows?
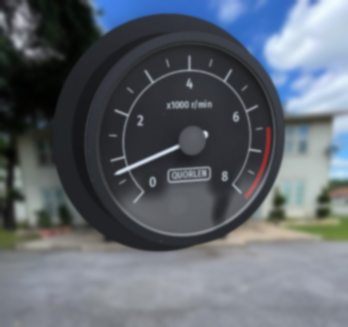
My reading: **750** rpm
